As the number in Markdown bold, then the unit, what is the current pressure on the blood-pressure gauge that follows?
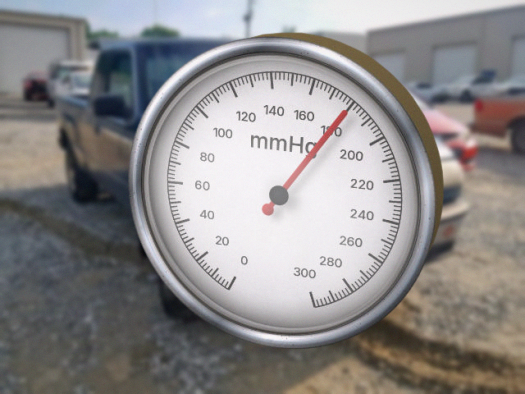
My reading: **180** mmHg
